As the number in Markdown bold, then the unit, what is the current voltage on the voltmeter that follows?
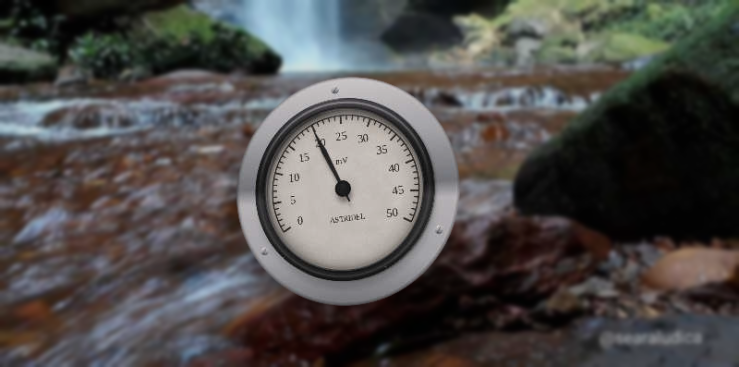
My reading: **20** mV
